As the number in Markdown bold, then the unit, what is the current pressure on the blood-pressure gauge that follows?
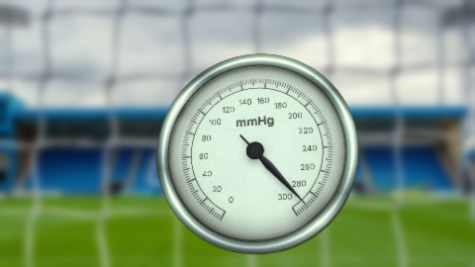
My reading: **290** mmHg
